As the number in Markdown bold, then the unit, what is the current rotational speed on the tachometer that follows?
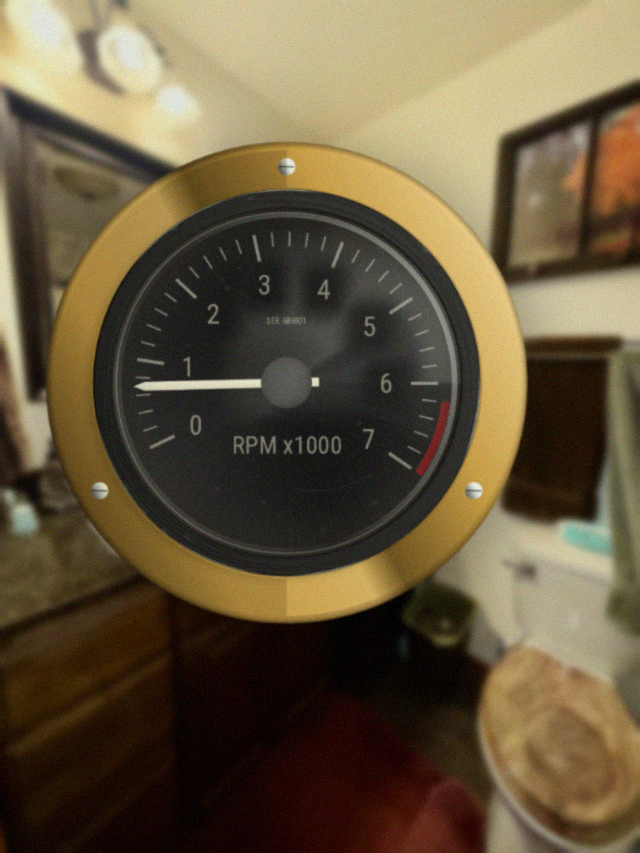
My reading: **700** rpm
